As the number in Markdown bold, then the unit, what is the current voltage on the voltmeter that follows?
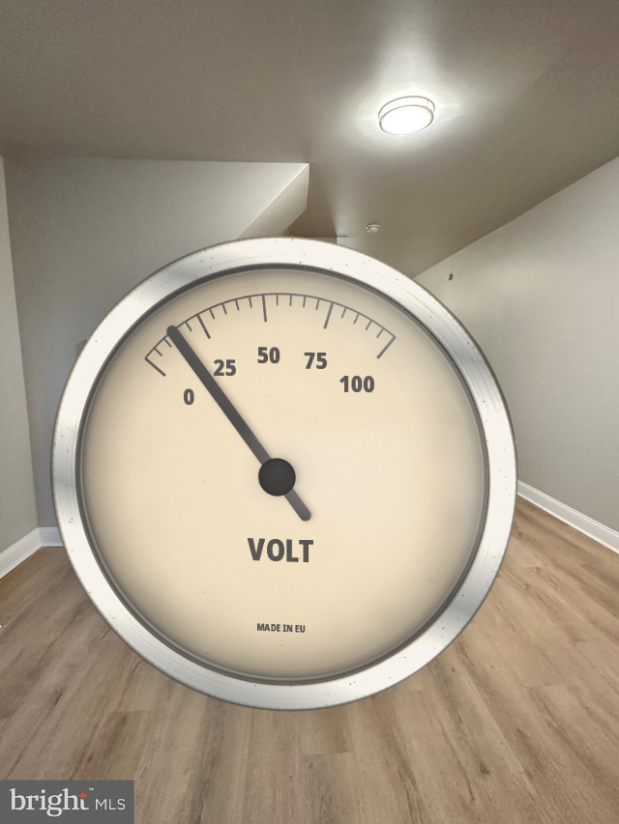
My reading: **15** V
